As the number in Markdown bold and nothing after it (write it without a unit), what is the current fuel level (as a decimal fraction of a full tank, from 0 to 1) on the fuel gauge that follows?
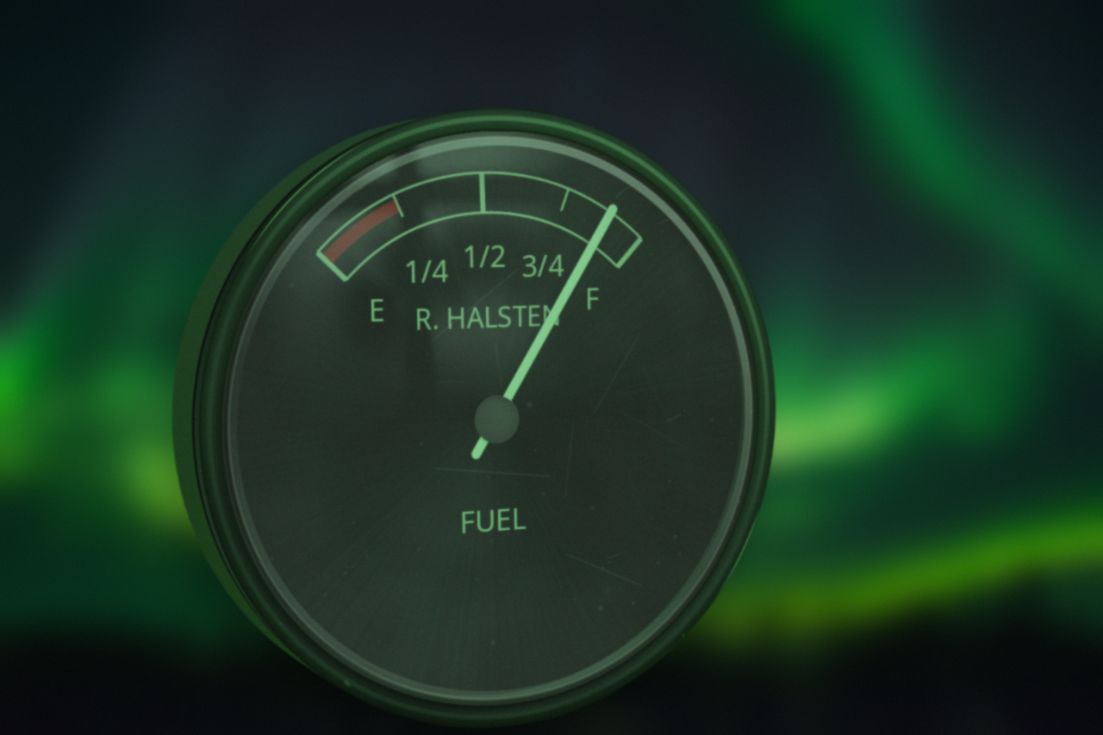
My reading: **0.875**
